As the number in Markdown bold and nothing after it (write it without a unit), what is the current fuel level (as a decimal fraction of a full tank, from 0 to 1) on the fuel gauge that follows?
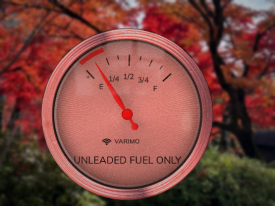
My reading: **0.125**
